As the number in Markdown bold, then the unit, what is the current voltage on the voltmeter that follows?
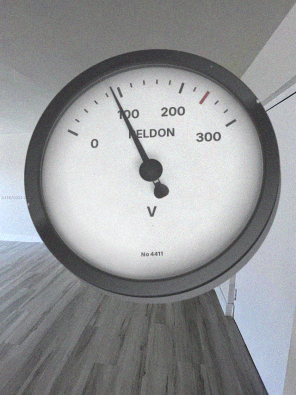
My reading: **90** V
